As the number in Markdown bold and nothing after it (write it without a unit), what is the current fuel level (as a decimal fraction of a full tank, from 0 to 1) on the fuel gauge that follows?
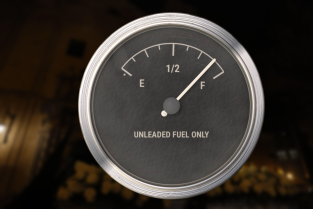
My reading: **0.875**
